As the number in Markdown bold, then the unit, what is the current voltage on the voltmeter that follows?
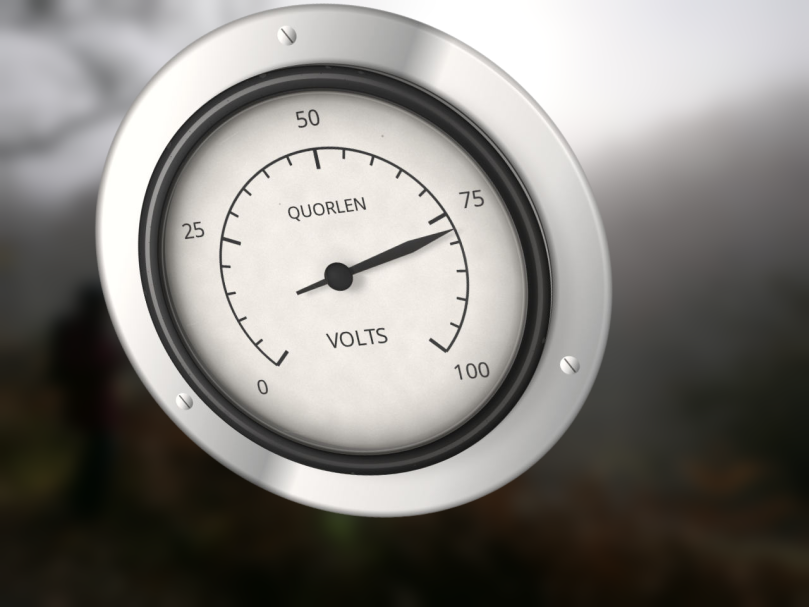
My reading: **77.5** V
